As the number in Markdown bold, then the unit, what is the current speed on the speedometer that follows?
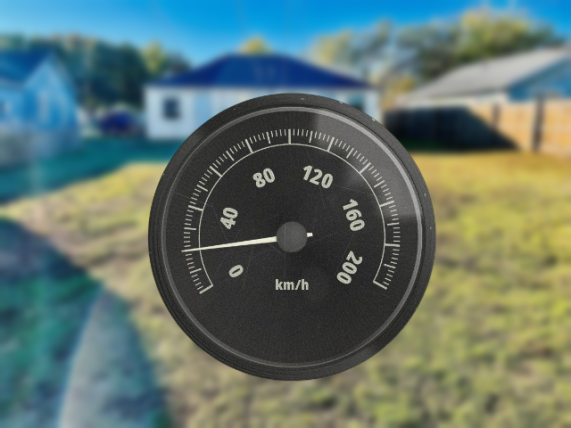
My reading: **20** km/h
